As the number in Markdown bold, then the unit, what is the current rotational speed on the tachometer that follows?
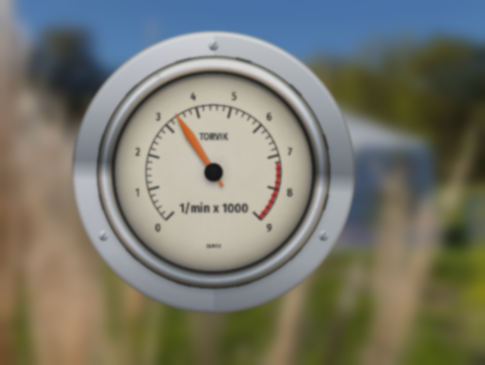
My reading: **3400** rpm
